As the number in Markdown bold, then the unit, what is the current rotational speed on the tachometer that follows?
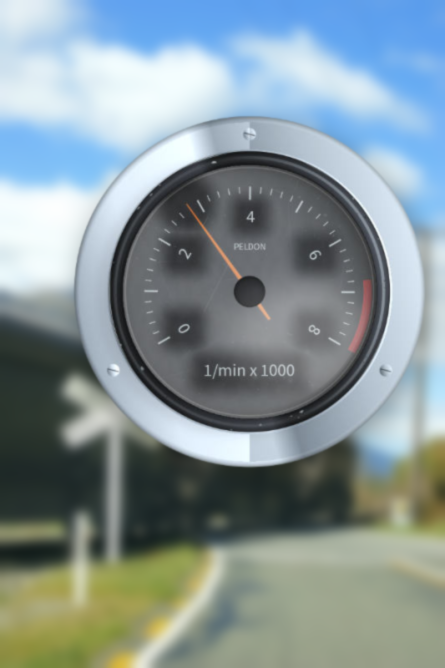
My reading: **2800** rpm
